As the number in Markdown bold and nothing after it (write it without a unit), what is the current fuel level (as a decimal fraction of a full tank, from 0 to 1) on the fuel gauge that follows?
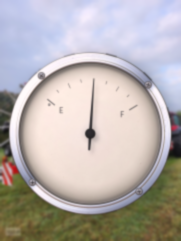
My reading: **0.5**
